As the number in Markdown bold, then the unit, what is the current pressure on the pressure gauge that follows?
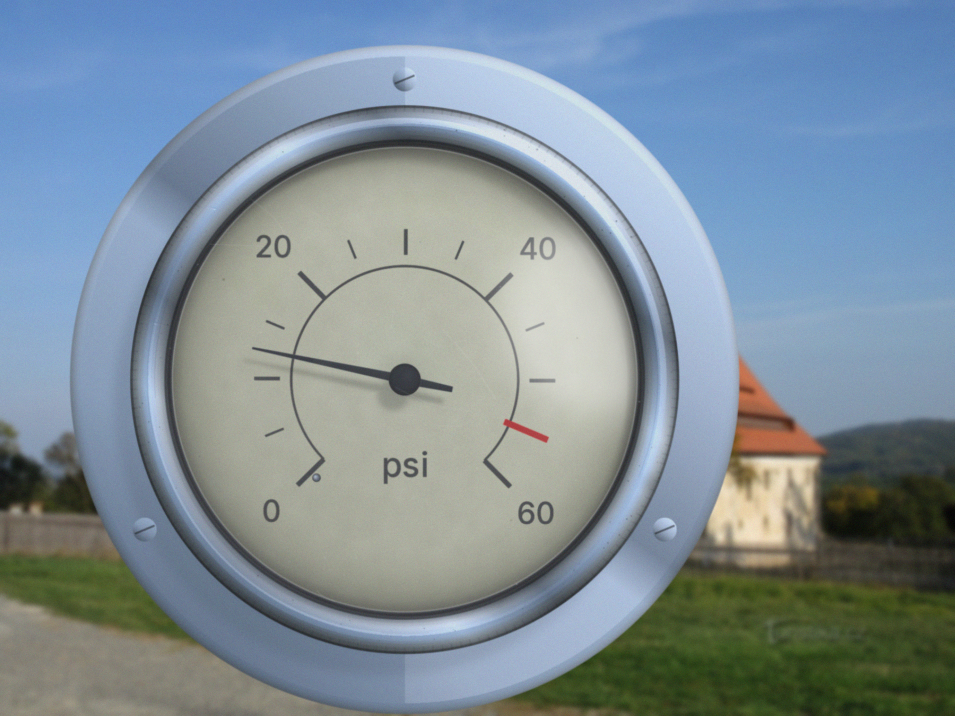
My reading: **12.5** psi
